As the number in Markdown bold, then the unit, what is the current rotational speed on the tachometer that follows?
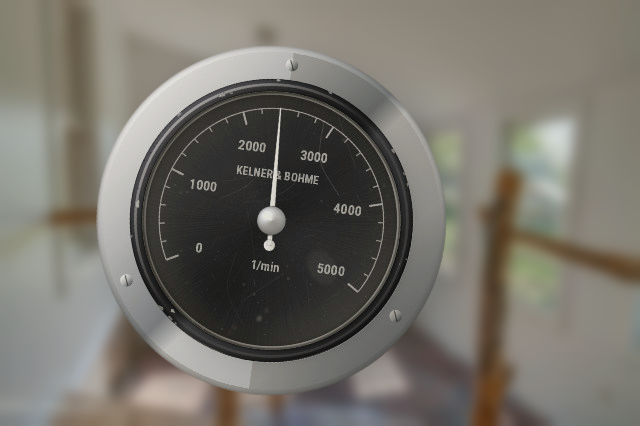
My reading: **2400** rpm
